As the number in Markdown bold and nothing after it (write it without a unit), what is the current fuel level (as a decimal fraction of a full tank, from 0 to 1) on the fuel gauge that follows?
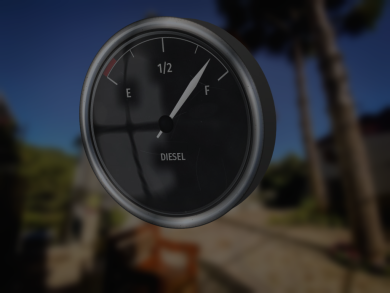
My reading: **0.875**
